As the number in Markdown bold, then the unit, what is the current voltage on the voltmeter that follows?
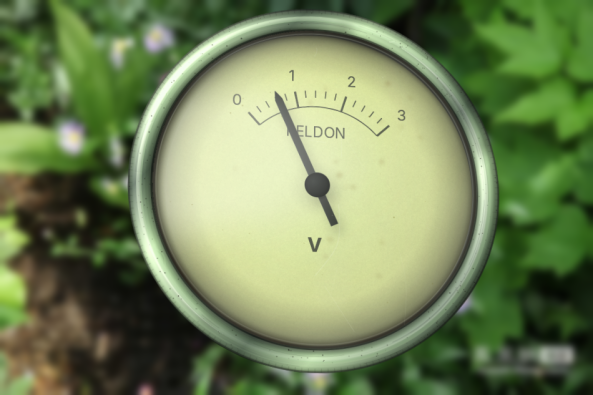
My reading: **0.6** V
